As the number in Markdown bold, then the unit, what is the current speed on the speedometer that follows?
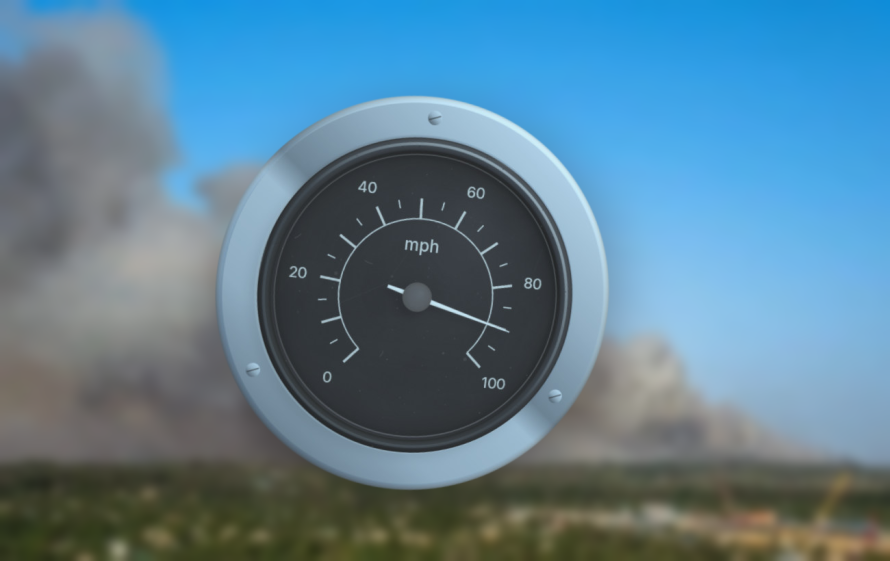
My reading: **90** mph
